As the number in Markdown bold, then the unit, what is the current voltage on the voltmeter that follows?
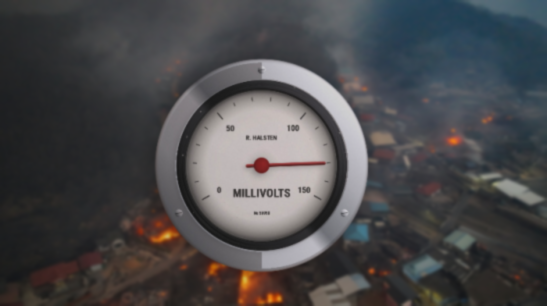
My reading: **130** mV
